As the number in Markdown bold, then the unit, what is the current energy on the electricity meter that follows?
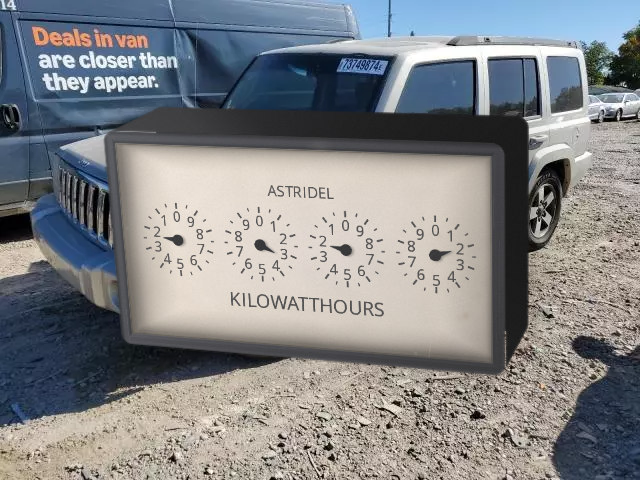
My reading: **2322** kWh
